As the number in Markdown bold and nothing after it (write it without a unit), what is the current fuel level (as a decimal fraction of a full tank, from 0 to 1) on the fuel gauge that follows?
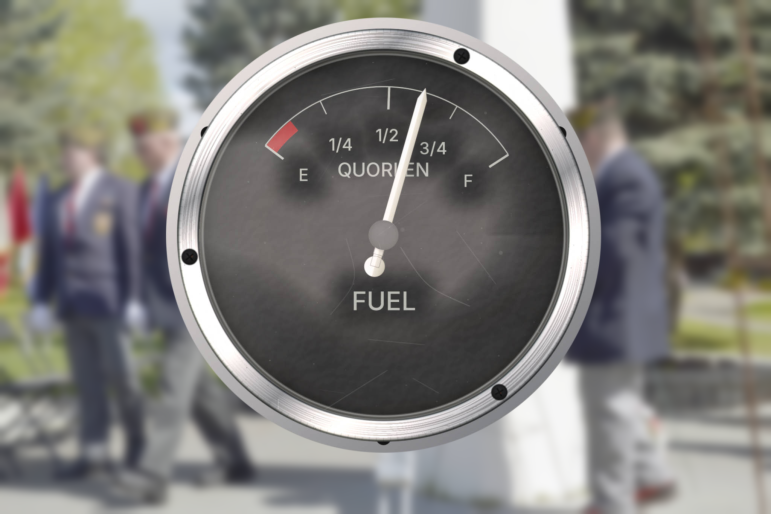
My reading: **0.625**
